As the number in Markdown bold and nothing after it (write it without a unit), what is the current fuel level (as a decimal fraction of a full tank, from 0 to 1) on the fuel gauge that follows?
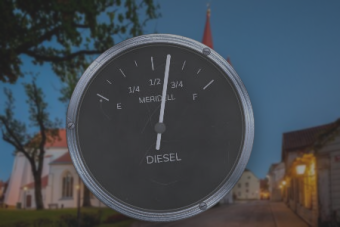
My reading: **0.625**
